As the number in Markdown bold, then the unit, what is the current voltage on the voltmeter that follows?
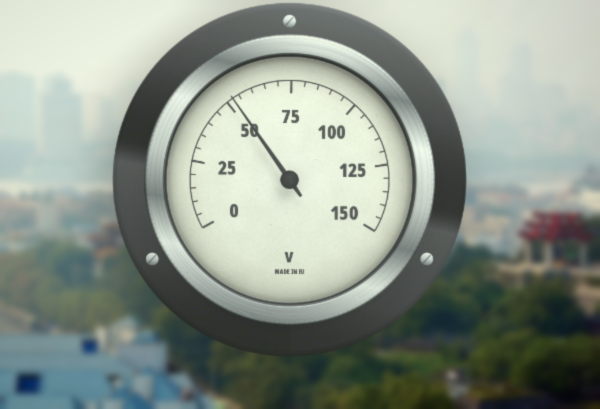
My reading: **52.5** V
